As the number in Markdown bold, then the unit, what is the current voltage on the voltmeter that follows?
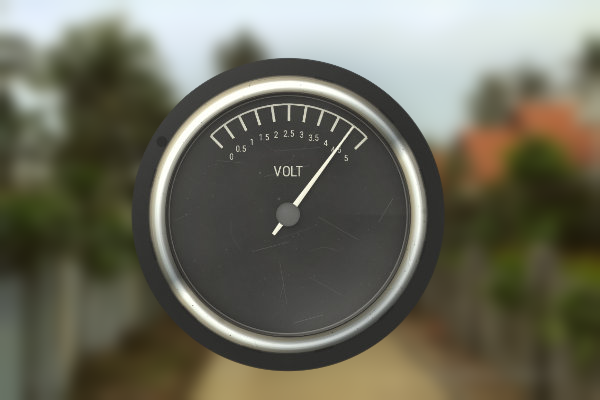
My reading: **4.5** V
